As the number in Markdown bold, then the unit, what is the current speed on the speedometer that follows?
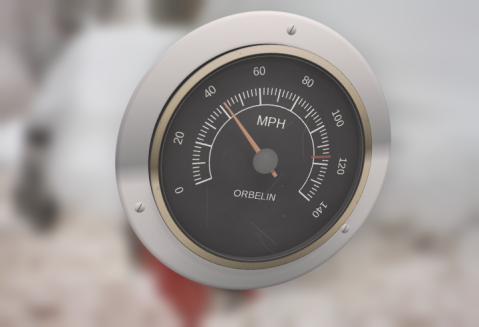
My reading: **42** mph
